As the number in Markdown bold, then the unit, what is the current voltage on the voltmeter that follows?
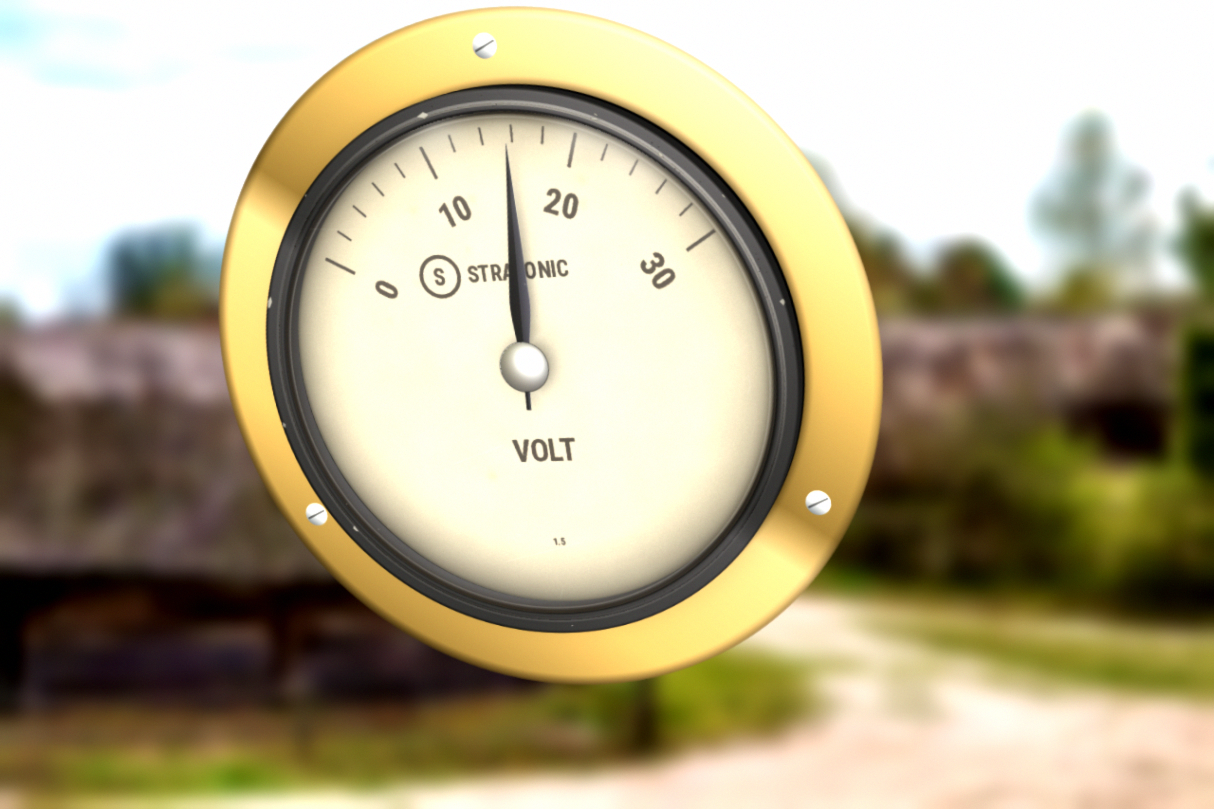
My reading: **16** V
